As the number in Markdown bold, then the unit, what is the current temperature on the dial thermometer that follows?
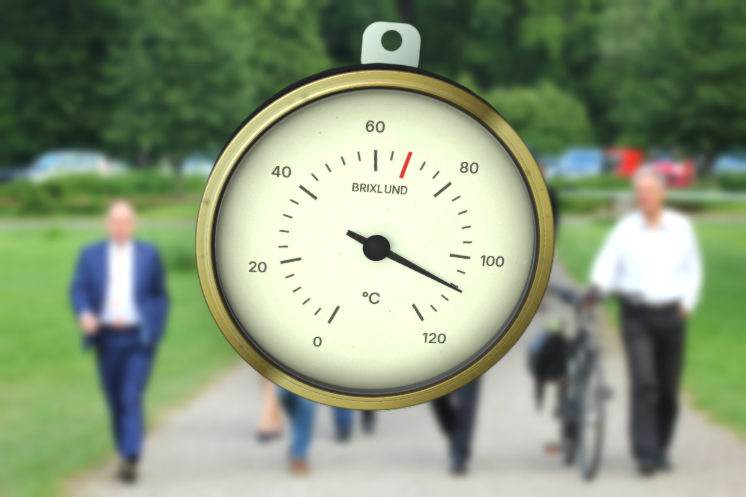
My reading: **108** °C
